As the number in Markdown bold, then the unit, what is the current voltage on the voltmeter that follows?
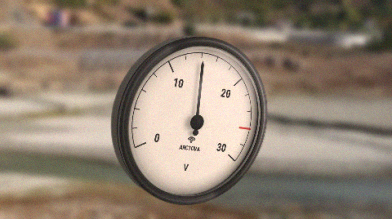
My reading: **14** V
